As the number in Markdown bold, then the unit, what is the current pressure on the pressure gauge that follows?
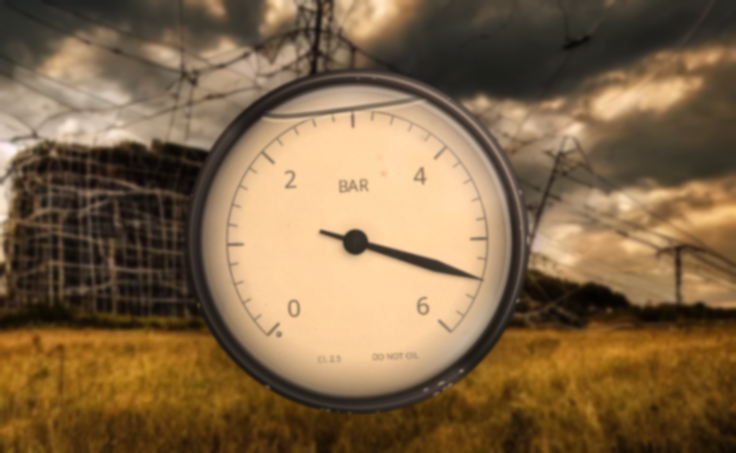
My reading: **5.4** bar
